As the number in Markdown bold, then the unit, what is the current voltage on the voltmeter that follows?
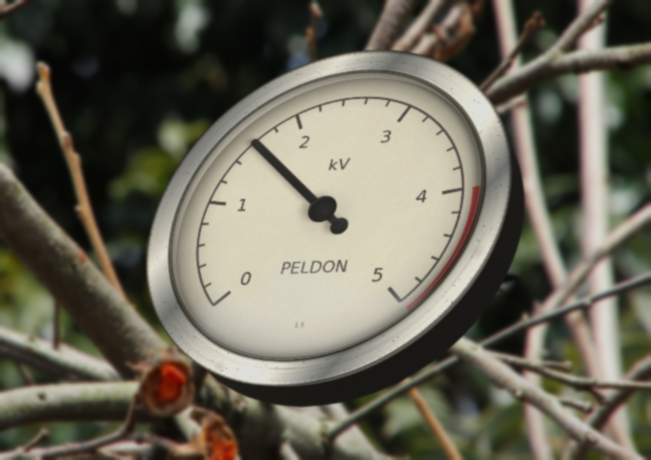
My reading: **1.6** kV
